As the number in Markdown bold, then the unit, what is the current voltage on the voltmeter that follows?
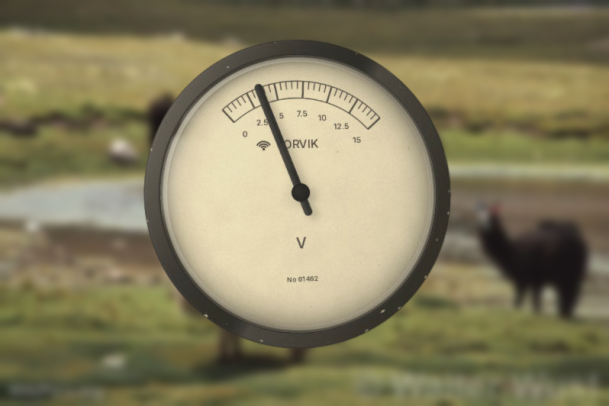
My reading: **3.5** V
